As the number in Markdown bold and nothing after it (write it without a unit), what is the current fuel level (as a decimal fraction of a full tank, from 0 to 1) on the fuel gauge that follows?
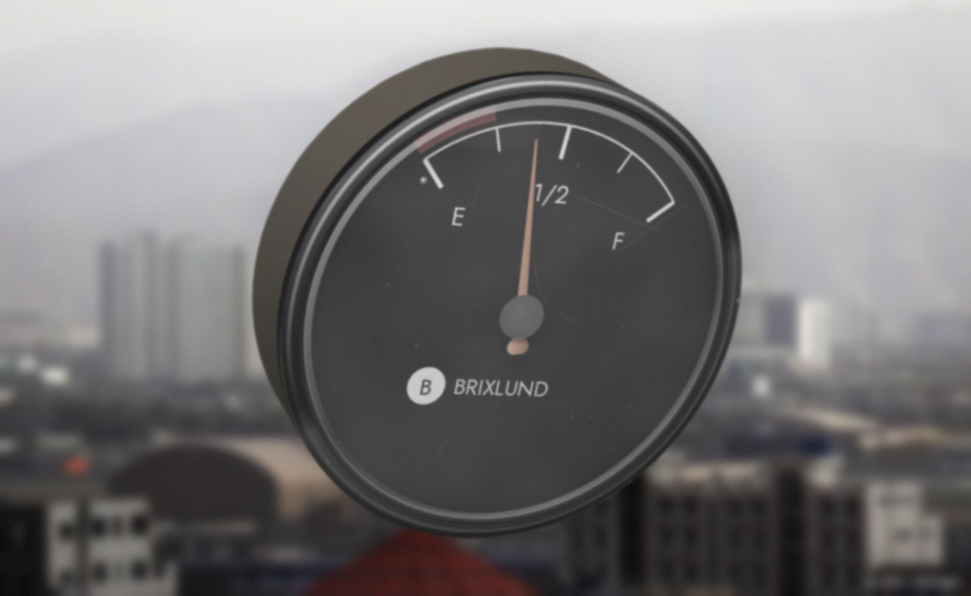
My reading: **0.375**
